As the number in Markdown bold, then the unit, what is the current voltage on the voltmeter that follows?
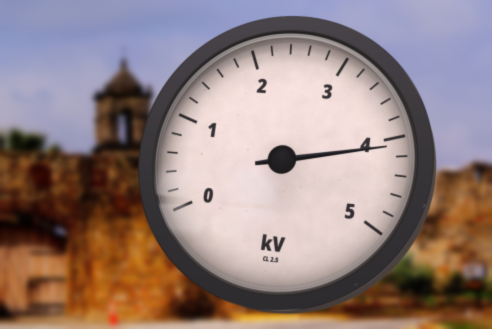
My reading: **4.1** kV
